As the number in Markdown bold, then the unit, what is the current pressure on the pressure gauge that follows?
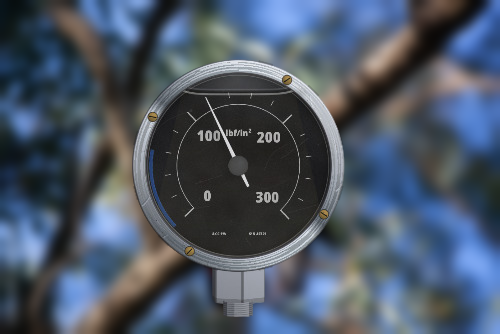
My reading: **120** psi
